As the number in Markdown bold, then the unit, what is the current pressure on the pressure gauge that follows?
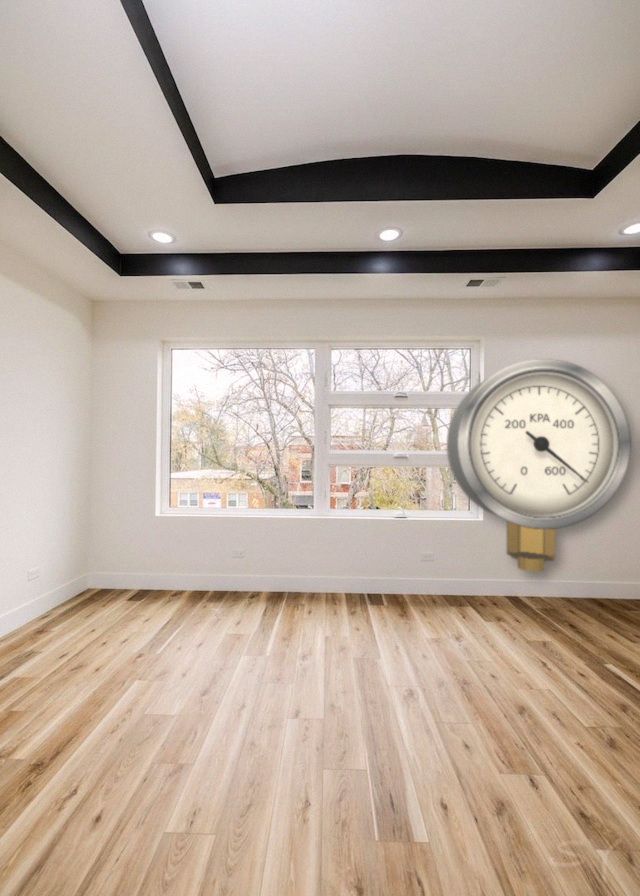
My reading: **560** kPa
